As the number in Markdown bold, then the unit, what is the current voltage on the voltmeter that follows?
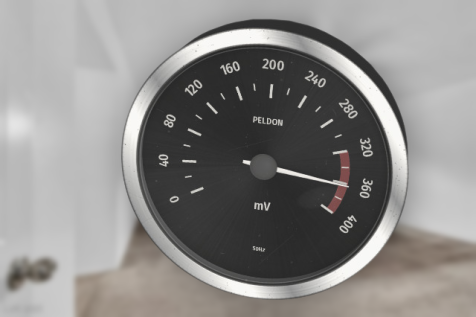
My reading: **360** mV
